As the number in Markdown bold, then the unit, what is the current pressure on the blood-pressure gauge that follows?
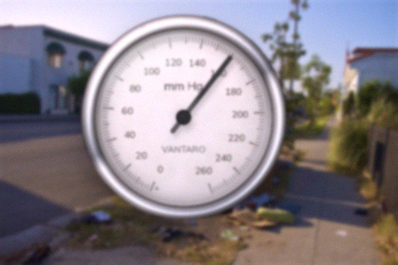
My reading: **160** mmHg
